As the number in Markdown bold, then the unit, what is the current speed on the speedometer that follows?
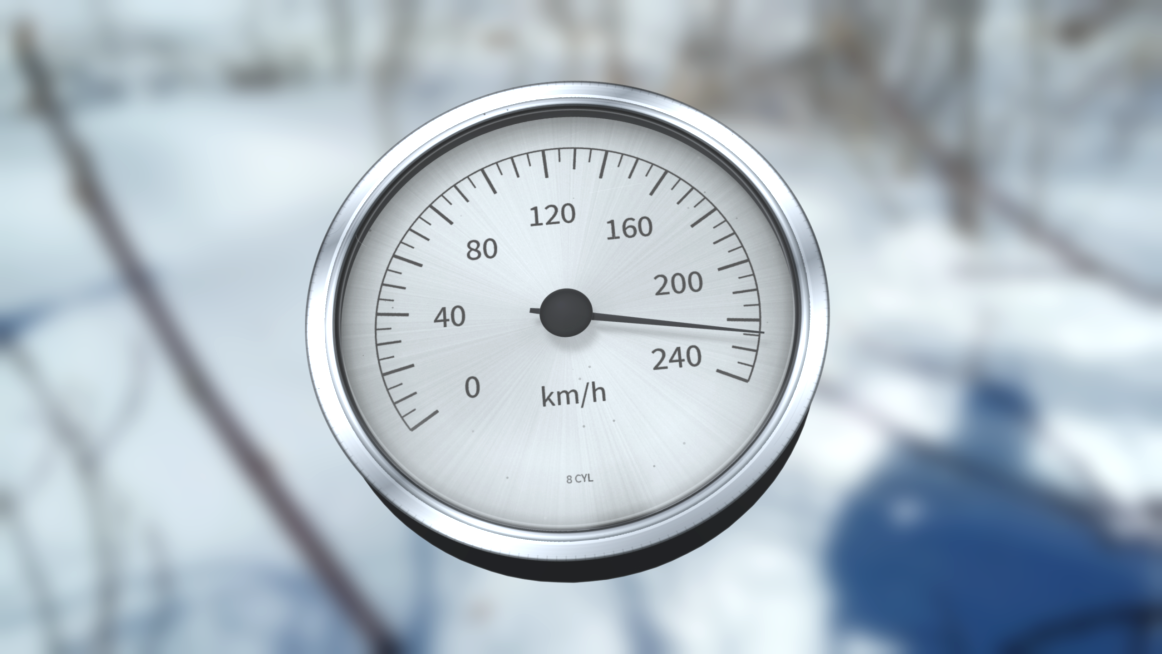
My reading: **225** km/h
